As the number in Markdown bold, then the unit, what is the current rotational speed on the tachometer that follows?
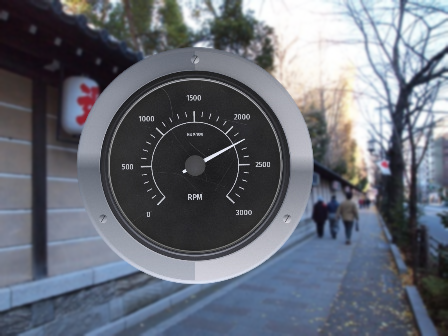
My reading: **2200** rpm
